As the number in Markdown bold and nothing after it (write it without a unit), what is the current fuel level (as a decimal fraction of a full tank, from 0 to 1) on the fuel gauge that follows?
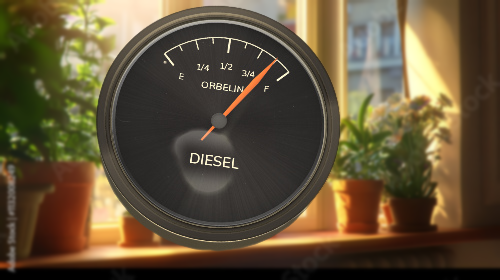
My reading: **0.875**
